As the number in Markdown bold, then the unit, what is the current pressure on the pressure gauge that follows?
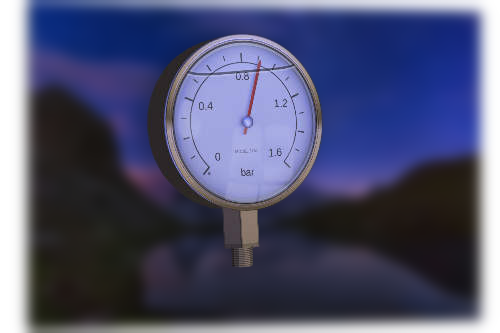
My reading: **0.9** bar
